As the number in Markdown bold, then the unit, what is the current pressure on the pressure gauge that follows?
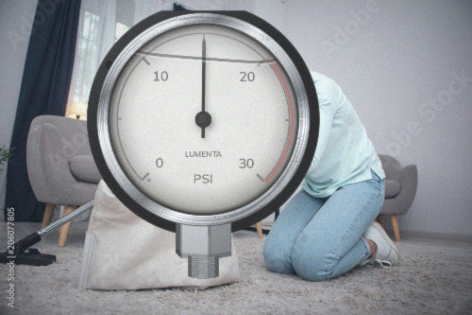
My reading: **15** psi
